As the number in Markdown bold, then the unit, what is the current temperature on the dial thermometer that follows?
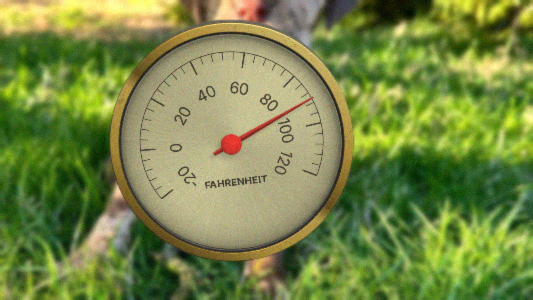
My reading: **90** °F
